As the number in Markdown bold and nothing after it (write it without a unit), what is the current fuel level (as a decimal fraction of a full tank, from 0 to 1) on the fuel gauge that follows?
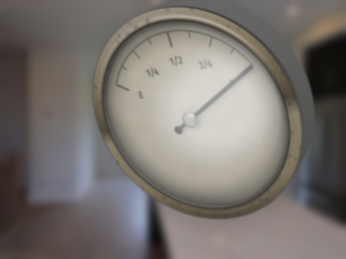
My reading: **1**
